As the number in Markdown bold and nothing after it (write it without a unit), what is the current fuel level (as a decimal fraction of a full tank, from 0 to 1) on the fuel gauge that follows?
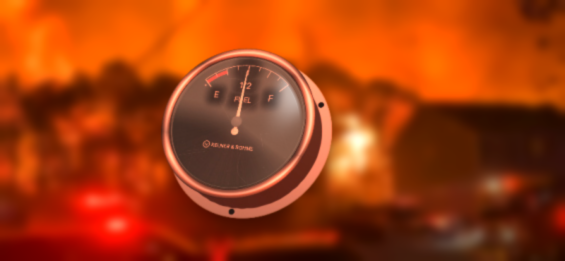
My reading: **0.5**
